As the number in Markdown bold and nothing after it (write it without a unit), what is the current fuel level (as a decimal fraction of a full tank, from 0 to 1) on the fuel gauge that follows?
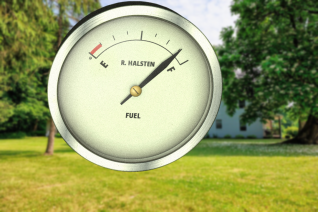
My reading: **0.875**
